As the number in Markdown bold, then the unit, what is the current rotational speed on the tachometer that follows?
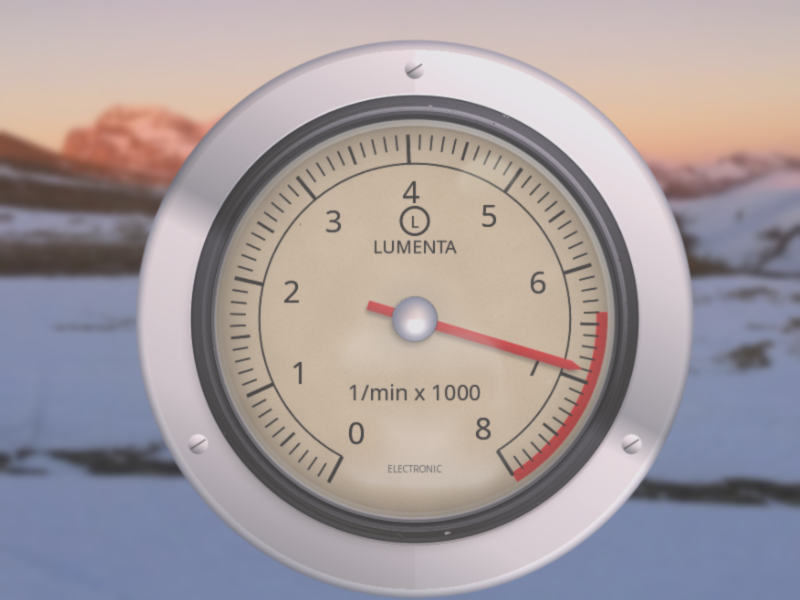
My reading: **6900** rpm
